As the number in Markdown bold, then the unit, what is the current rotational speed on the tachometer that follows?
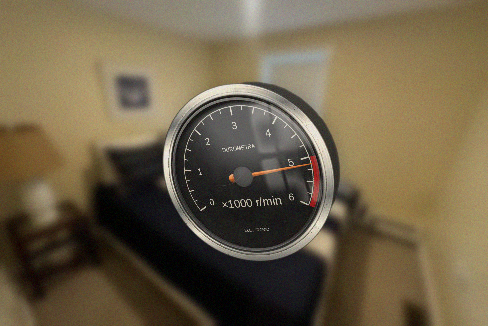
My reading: **5125** rpm
